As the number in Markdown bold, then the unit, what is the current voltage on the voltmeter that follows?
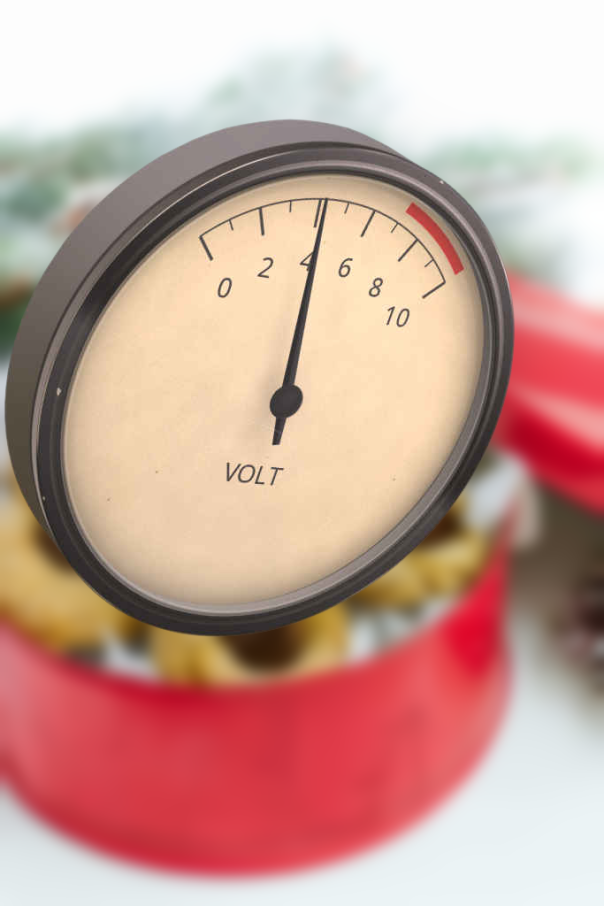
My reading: **4** V
